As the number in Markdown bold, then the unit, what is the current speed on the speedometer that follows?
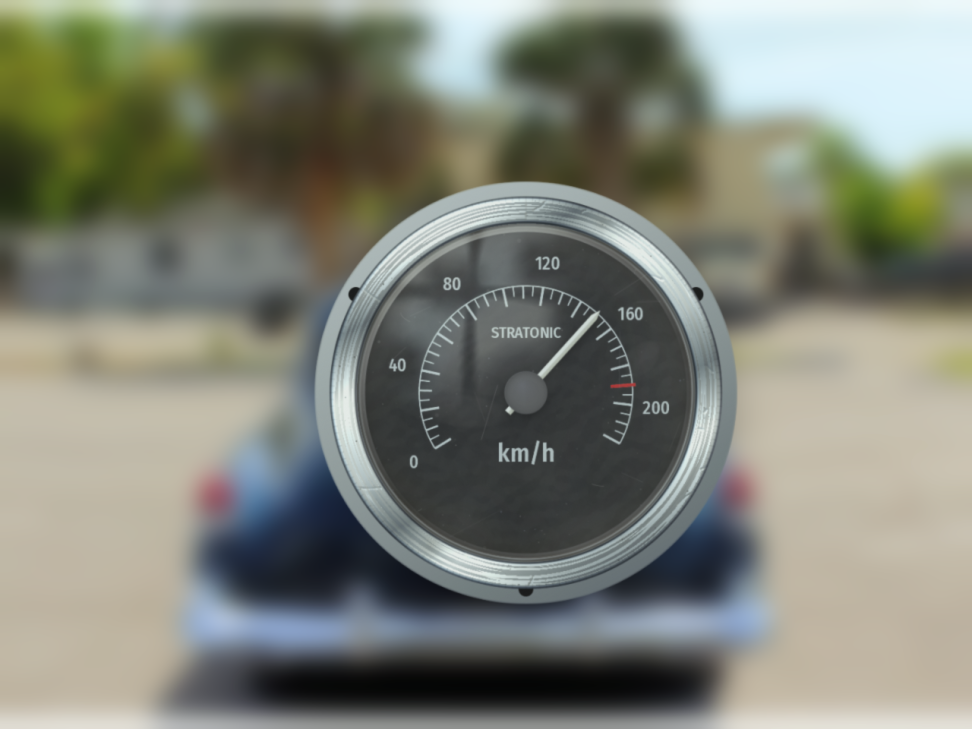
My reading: **150** km/h
